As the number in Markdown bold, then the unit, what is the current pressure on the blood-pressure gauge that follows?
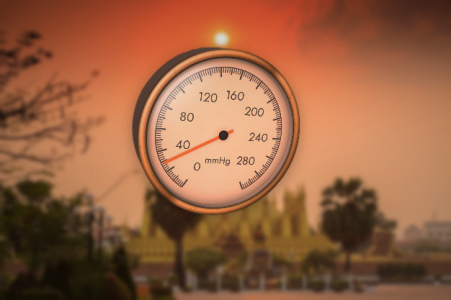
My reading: **30** mmHg
